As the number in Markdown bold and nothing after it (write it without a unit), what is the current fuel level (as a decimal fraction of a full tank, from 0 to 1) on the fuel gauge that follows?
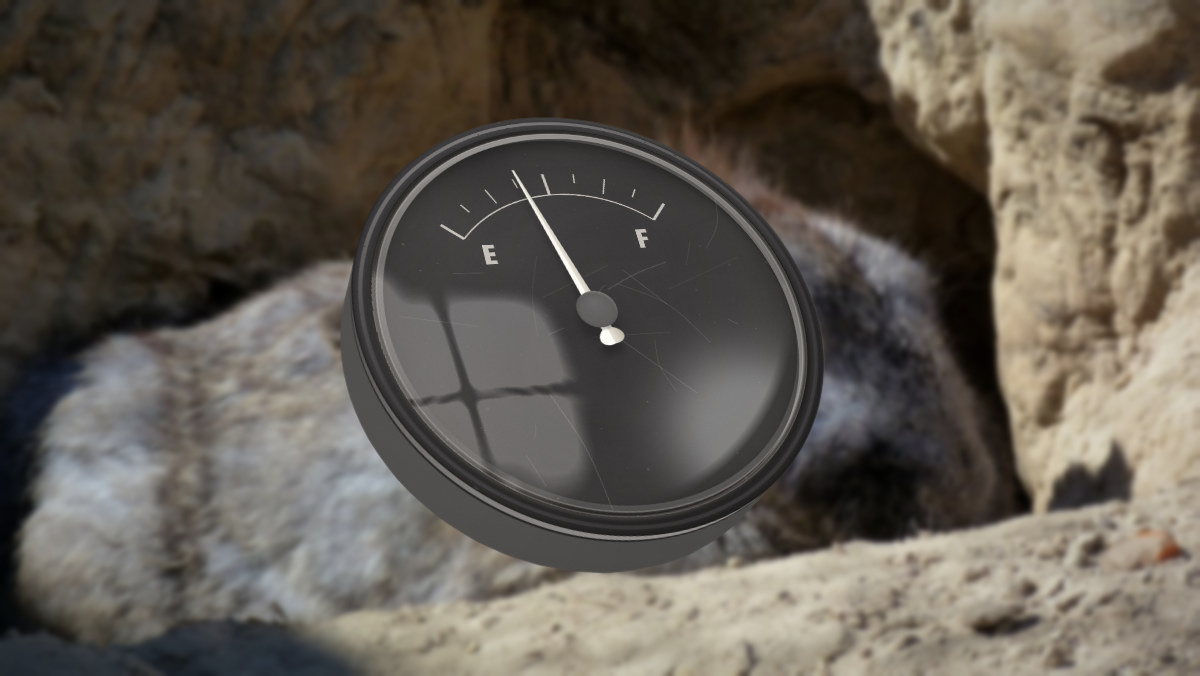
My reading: **0.375**
